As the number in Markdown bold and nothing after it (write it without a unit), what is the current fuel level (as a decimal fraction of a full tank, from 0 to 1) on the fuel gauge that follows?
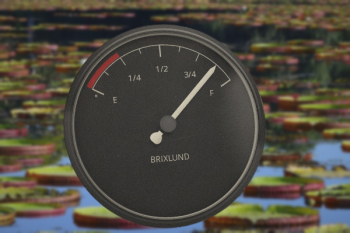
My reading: **0.875**
